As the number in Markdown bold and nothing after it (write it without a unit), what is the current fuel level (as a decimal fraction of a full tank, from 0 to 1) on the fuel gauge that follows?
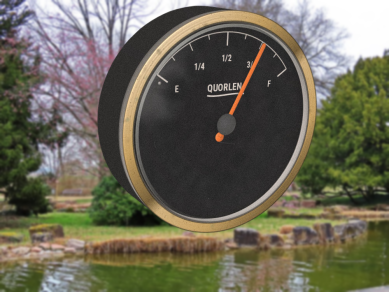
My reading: **0.75**
